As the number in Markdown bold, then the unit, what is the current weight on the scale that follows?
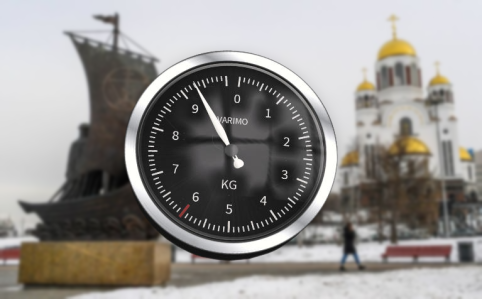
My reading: **9.3** kg
